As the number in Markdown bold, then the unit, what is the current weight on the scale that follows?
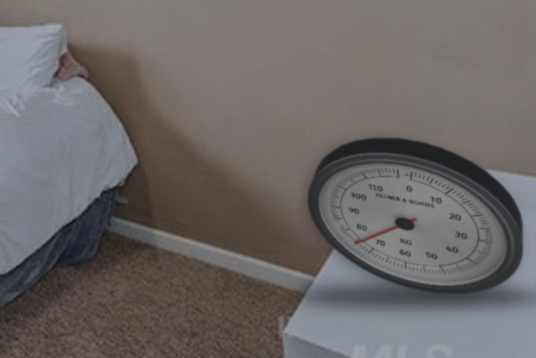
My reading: **75** kg
